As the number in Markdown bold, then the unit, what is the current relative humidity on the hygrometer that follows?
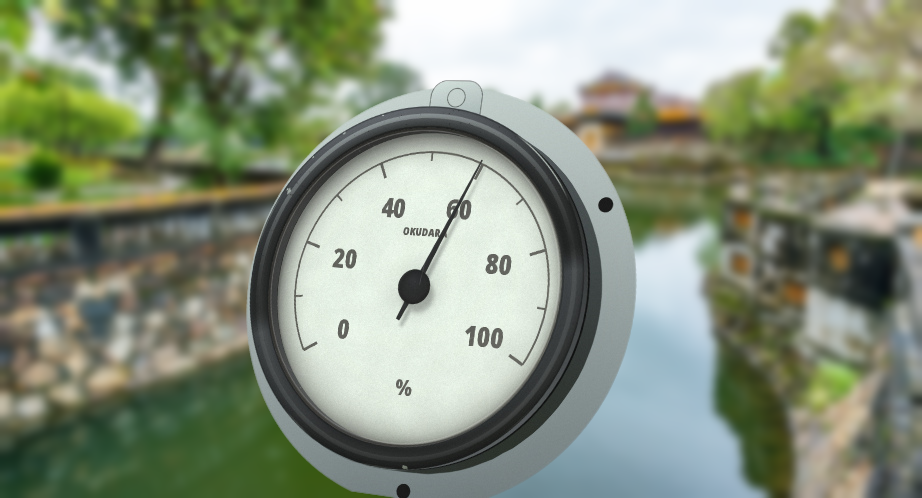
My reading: **60** %
